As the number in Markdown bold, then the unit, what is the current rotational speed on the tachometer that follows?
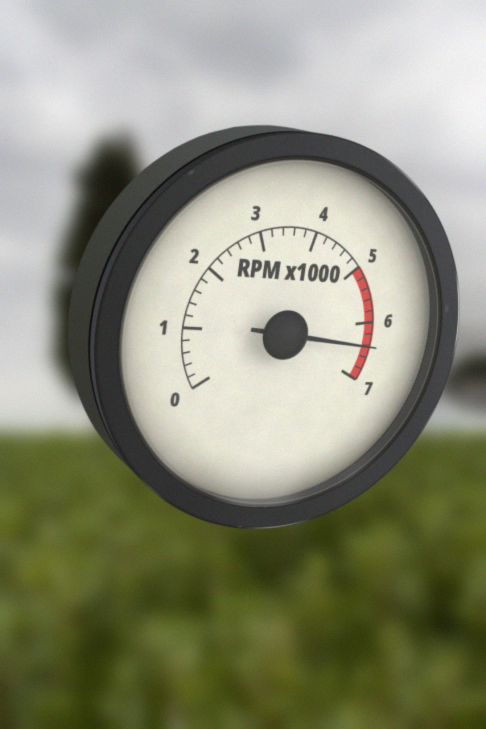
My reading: **6400** rpm
